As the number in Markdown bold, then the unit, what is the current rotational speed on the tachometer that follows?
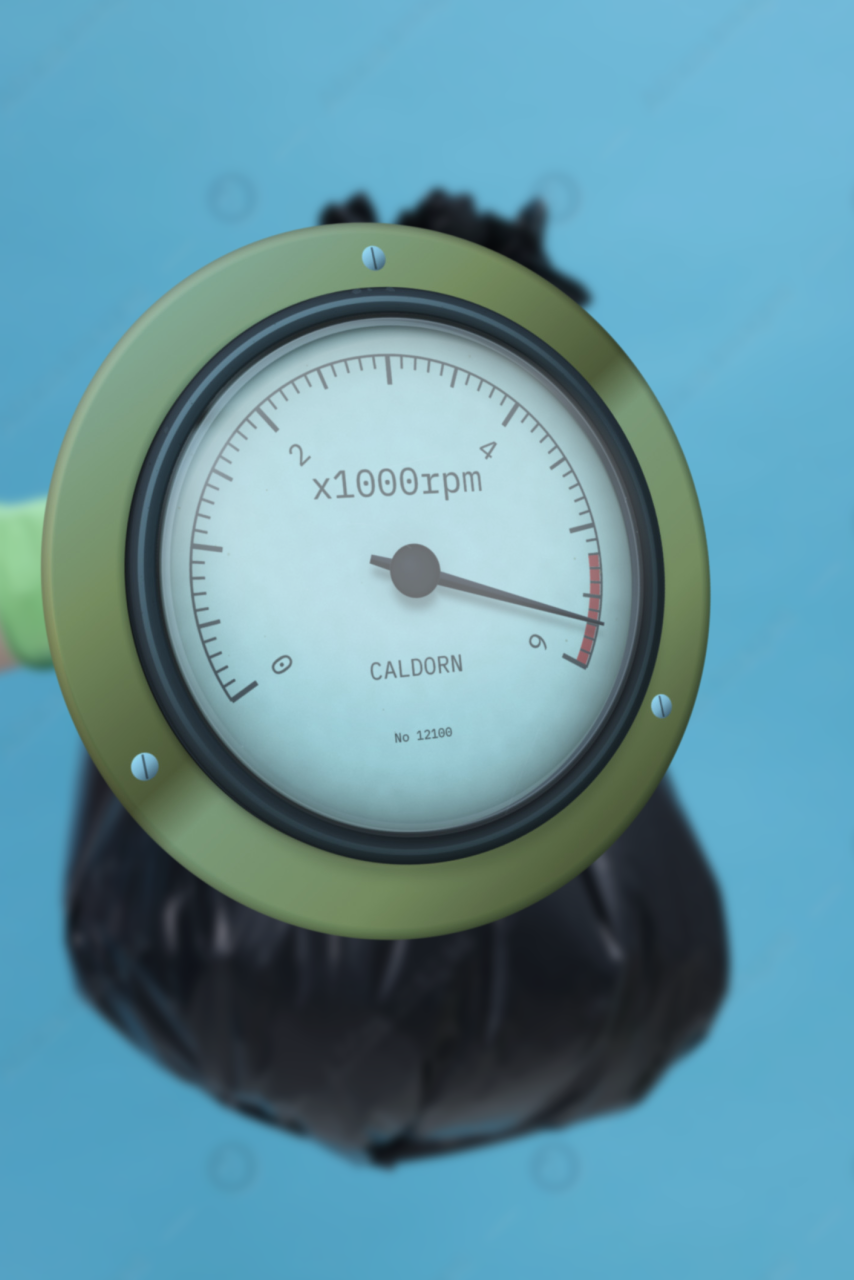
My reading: **5700** rpm
